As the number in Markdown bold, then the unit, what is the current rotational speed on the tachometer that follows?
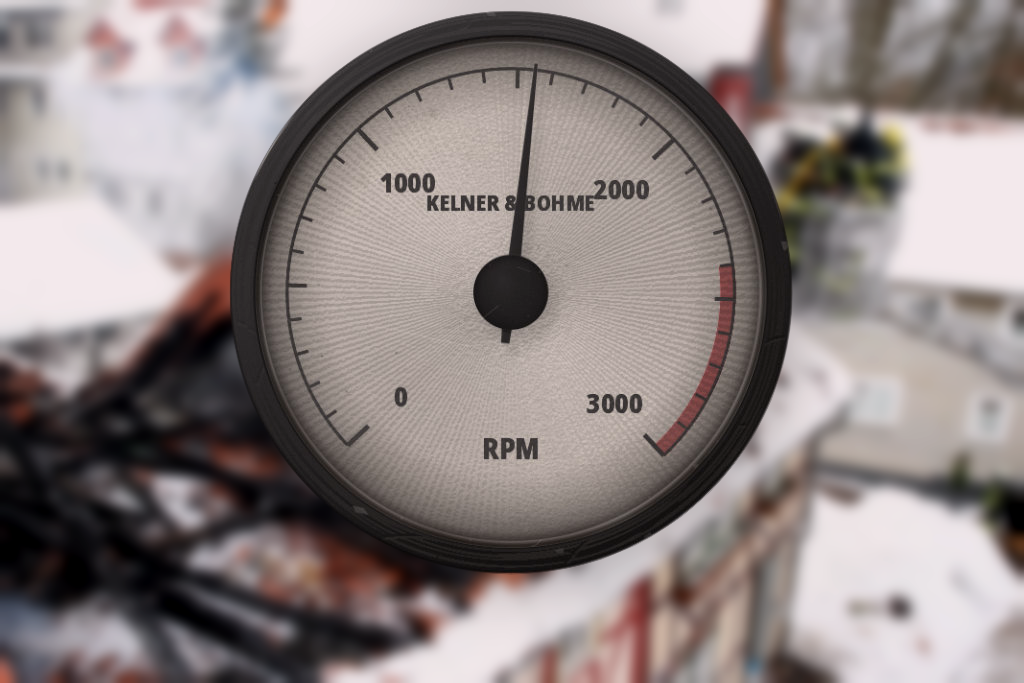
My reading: **1550** rpm
